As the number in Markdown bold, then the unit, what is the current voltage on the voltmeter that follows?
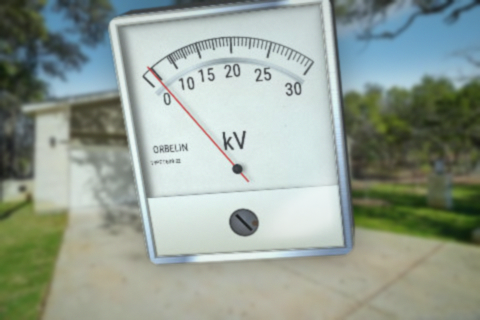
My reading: **5** kV
